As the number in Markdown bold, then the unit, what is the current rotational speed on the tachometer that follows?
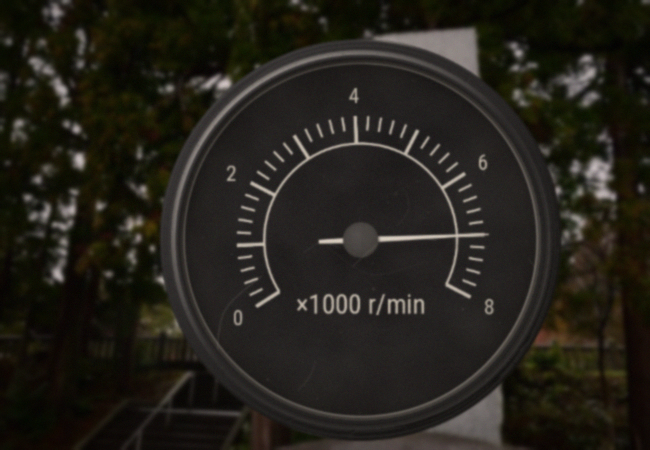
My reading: **7000** rpm
